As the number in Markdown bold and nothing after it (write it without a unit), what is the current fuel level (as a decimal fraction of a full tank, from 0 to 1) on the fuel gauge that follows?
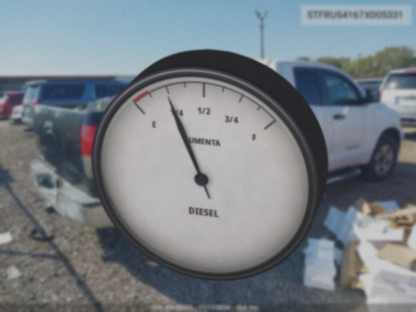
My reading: **0.25**
